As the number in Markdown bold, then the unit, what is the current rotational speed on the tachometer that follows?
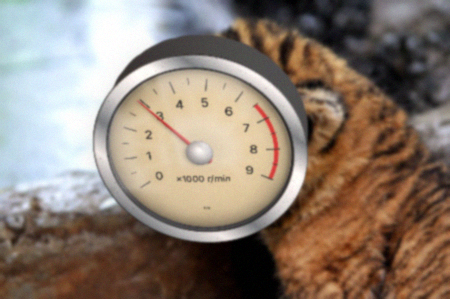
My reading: **3000** rpm
